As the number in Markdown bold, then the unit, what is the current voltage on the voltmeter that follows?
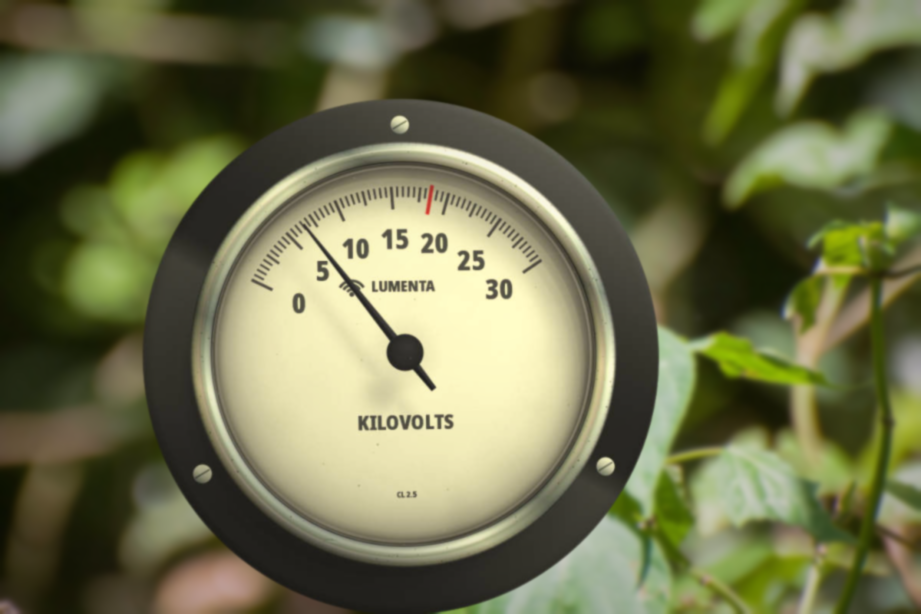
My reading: **6.5** kV
